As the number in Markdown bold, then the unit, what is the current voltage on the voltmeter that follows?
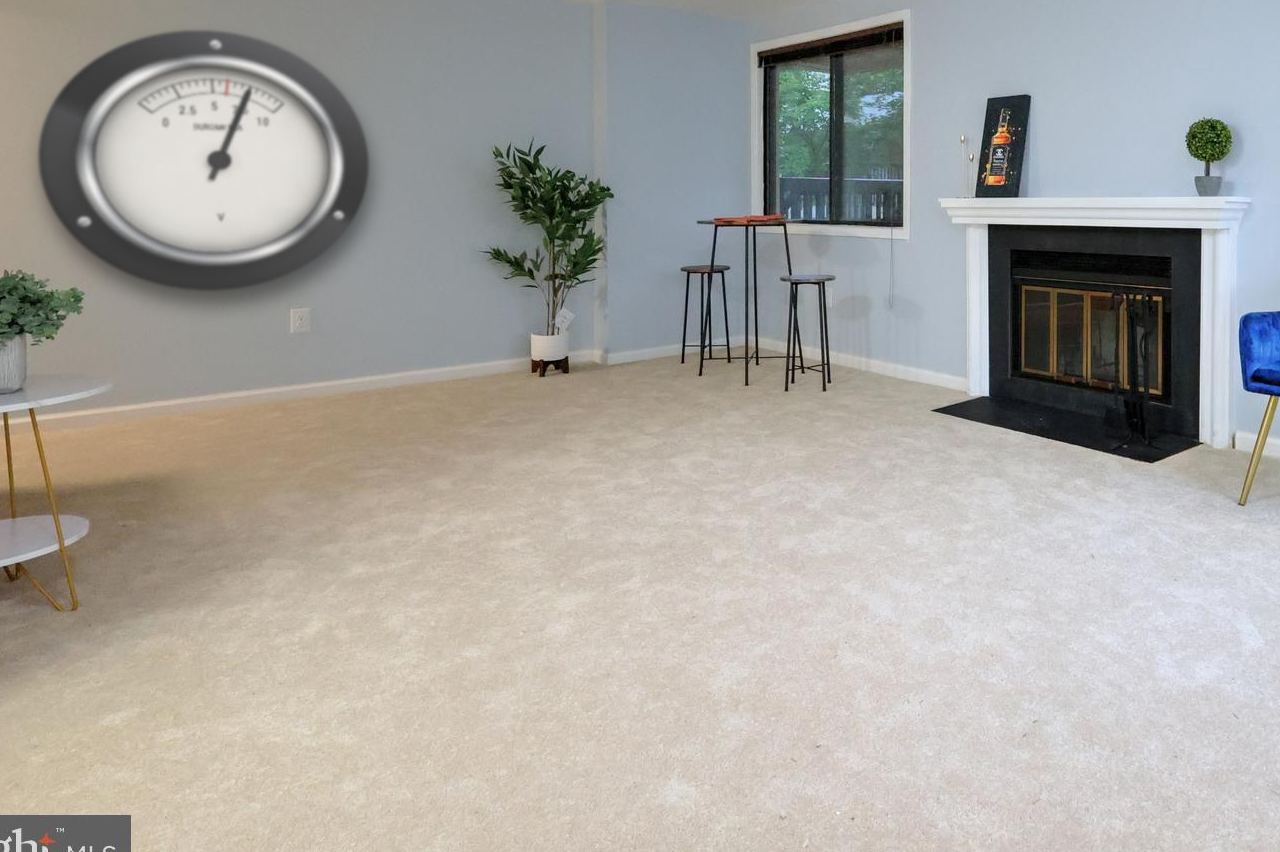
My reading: **7.5** V
